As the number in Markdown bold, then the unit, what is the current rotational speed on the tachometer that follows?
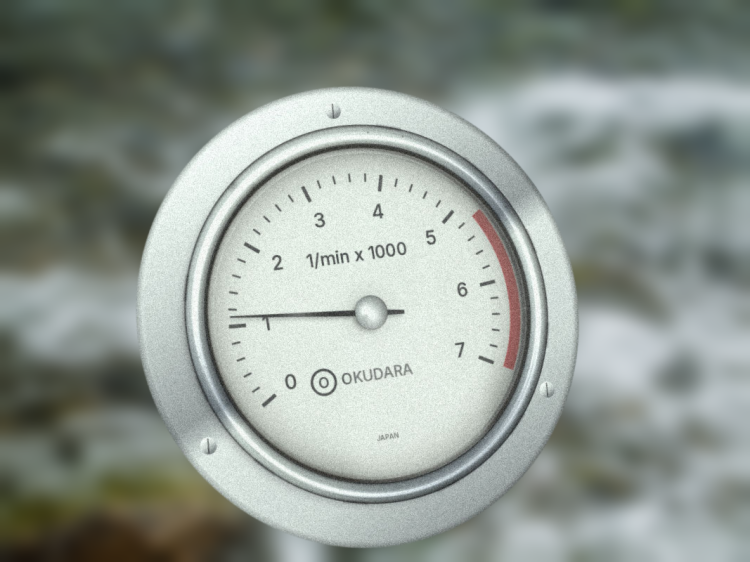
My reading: **1100** rpm
